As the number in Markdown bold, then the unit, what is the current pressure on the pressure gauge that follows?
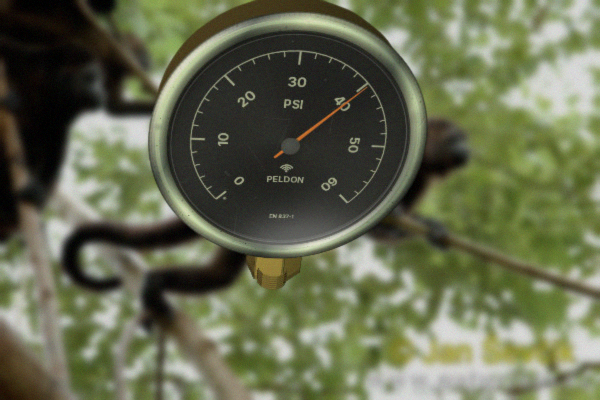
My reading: **40** psi
